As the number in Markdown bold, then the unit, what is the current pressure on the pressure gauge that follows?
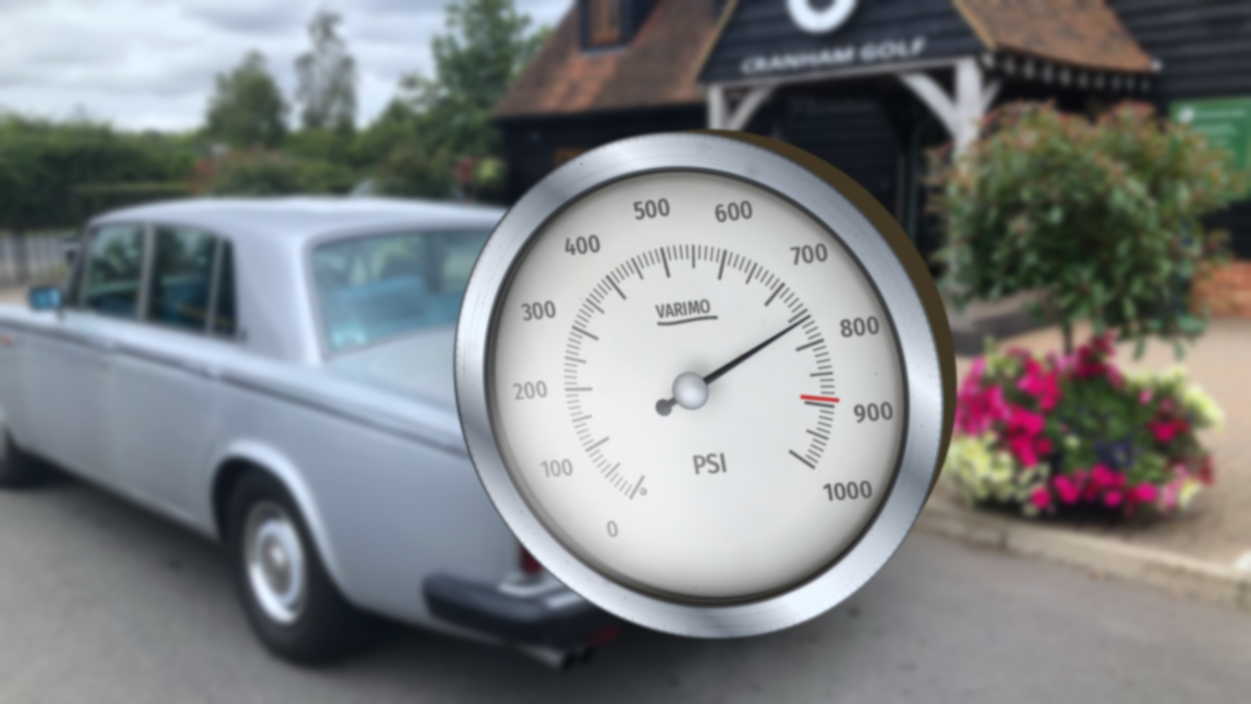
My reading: **760** psi
